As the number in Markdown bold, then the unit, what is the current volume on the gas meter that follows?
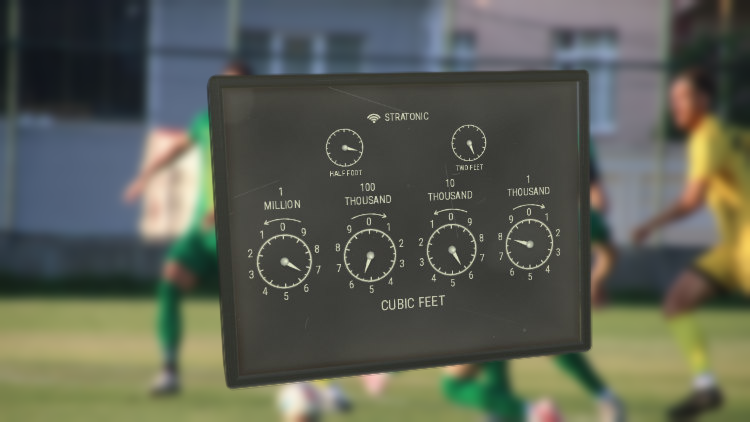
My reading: **655800** ft³
